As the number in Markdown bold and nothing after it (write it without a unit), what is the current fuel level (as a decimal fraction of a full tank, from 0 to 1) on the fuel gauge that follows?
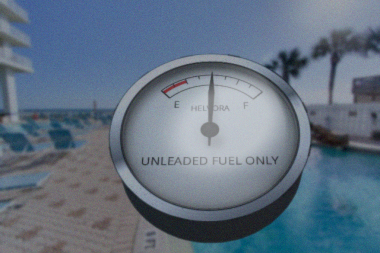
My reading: **0.5**
